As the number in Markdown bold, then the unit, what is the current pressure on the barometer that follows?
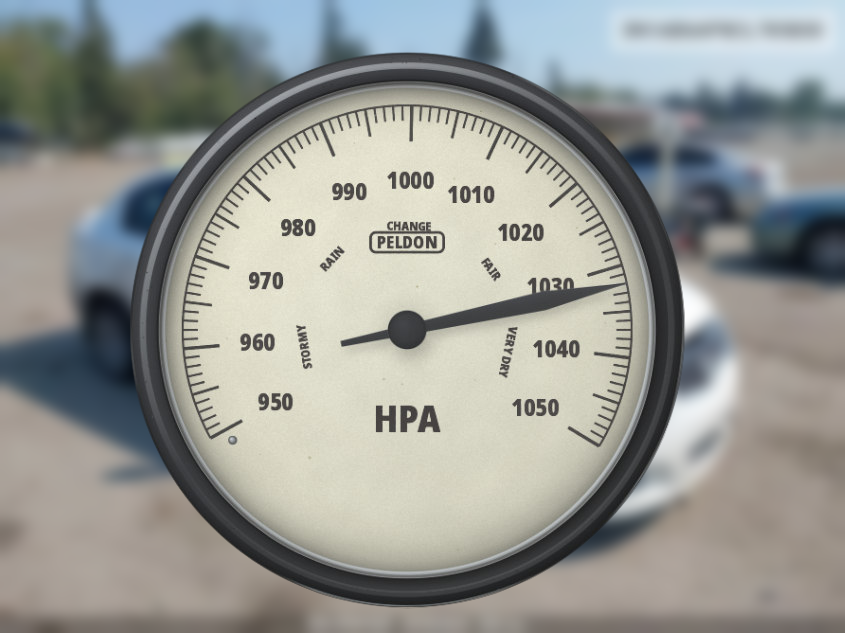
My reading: **1032** hPa
